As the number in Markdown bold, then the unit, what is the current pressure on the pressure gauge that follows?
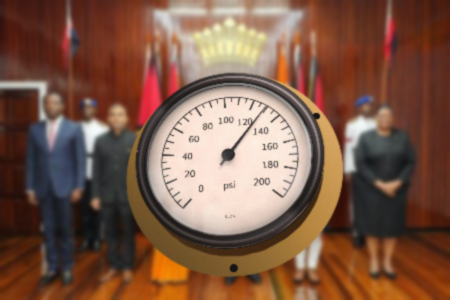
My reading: **130** psi
